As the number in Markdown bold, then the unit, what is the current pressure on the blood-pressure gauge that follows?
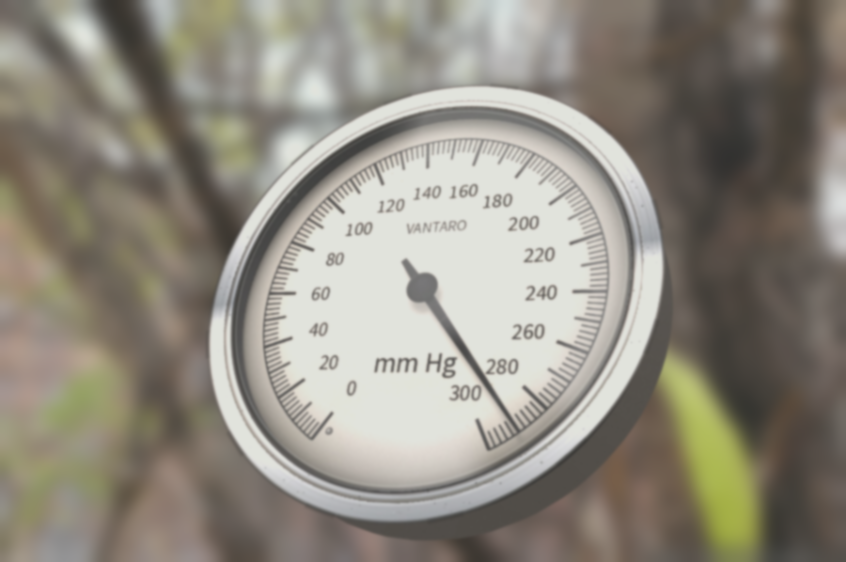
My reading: **290** mmHg
